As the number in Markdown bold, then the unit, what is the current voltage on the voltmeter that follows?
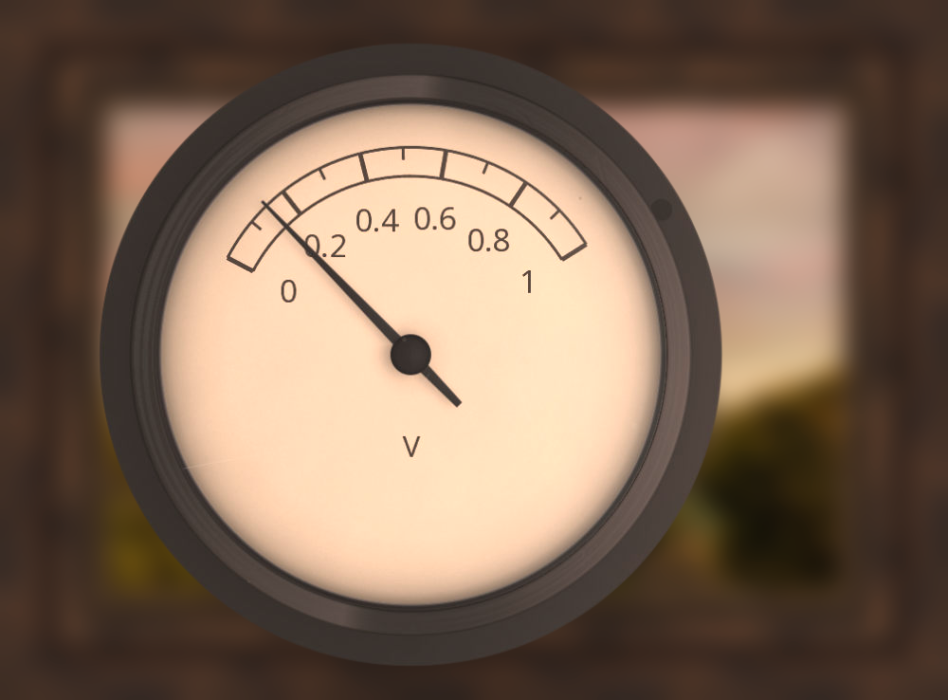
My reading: **0.15** V
